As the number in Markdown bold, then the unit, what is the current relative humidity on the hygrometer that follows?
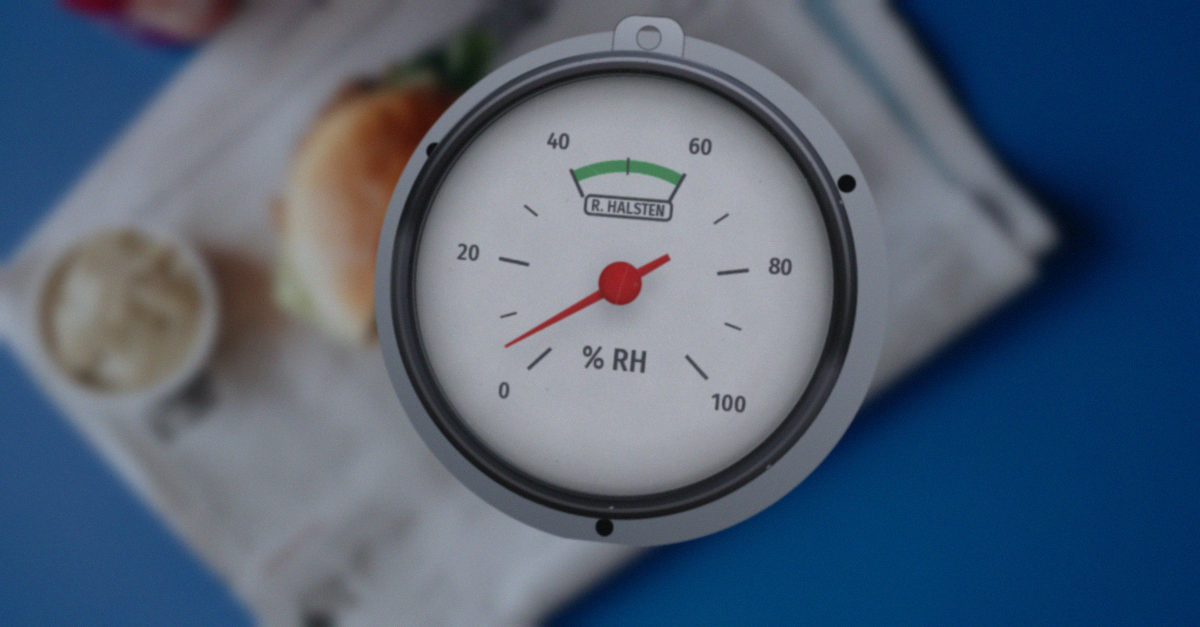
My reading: **5** %
